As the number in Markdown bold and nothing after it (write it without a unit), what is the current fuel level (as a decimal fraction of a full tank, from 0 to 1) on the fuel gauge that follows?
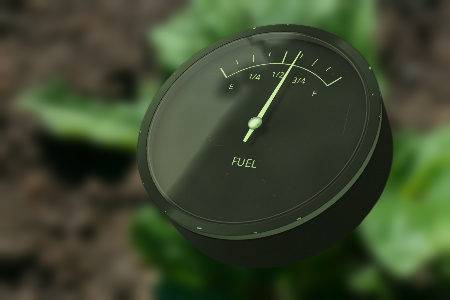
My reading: **0.625**
